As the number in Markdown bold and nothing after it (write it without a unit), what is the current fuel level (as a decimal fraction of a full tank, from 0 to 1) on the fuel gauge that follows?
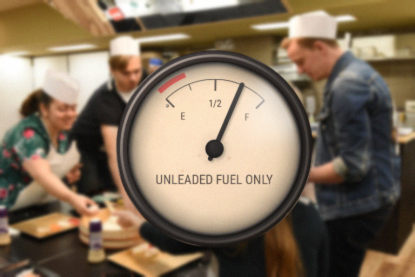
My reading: **0.75**
